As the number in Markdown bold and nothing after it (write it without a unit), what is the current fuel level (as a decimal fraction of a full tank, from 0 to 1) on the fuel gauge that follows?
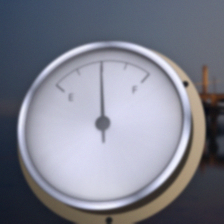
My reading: **0.5**
